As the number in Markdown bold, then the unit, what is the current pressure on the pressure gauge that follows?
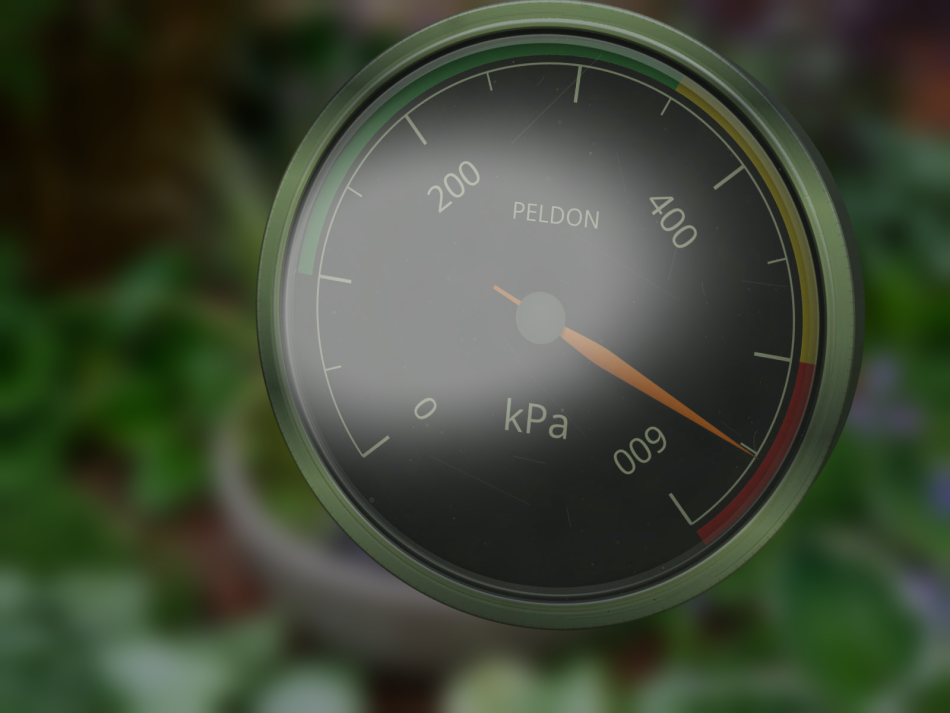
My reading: **550** kPa
